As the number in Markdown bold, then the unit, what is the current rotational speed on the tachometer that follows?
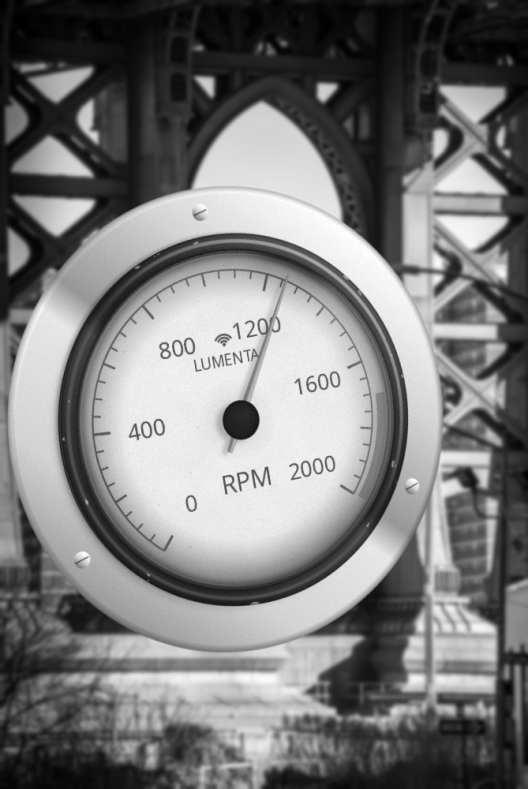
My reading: **1250** rpm
